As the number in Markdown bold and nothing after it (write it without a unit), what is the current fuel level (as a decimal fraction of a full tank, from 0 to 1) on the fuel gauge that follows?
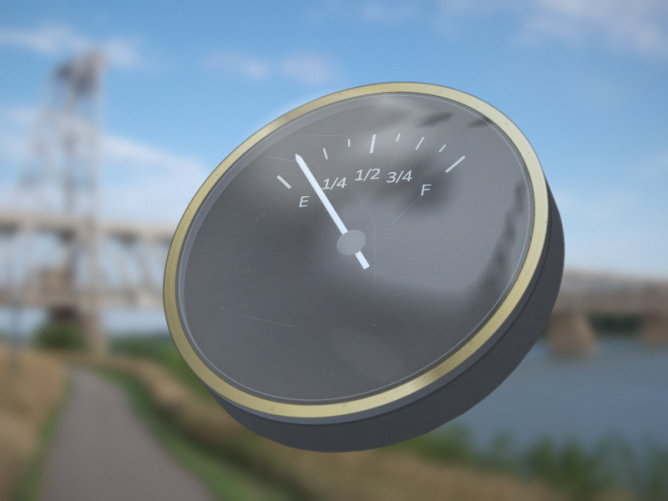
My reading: **0.125**
